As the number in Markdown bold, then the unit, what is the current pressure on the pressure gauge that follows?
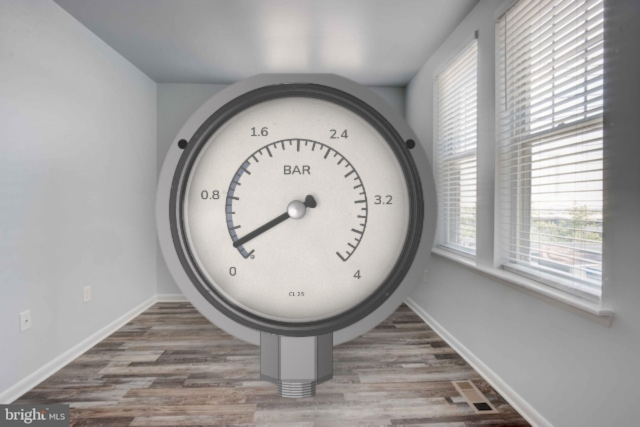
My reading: **0.2** bar
